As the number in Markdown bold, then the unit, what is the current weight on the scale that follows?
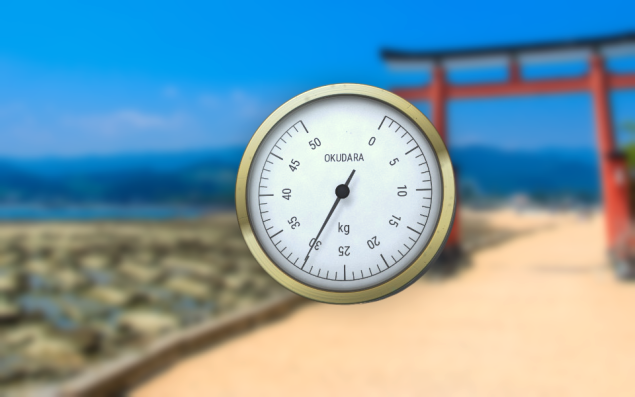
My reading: **30** kg
